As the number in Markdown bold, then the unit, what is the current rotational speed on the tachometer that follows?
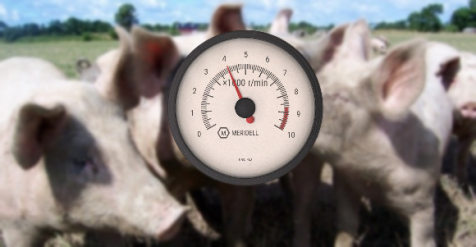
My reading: **4000** rpm
